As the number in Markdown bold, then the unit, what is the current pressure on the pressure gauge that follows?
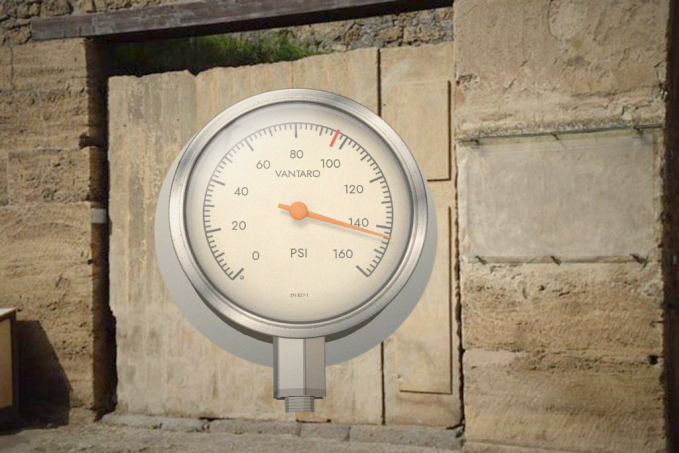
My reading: **144** psi
